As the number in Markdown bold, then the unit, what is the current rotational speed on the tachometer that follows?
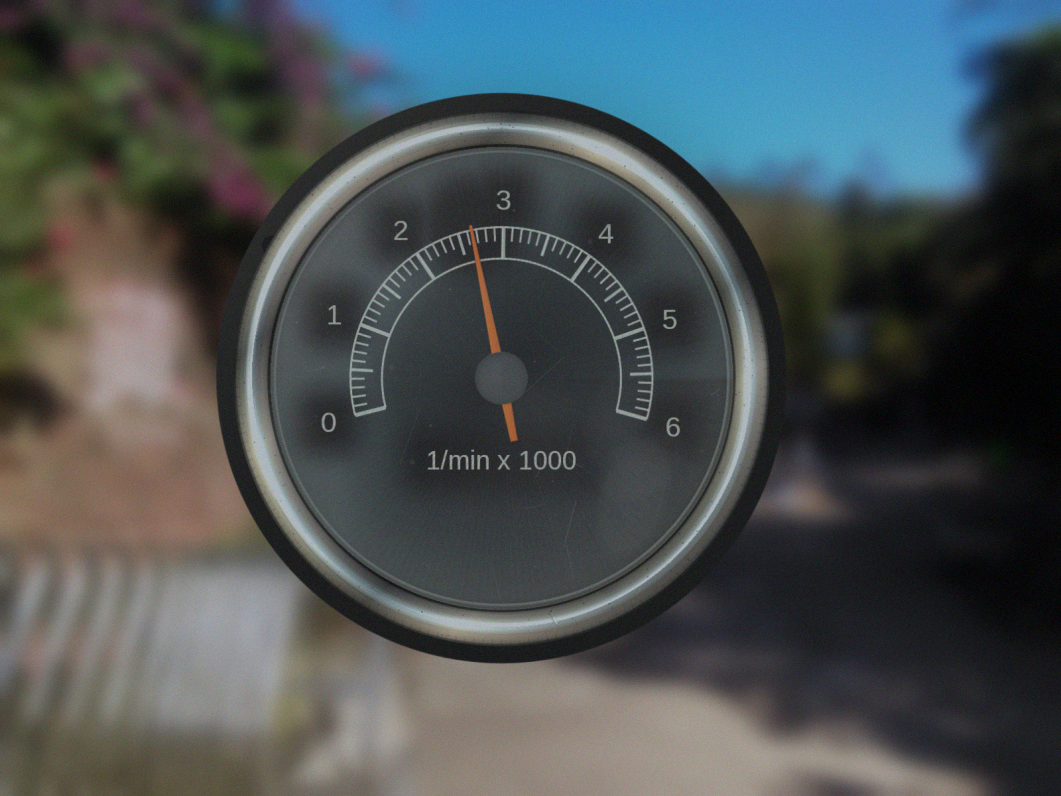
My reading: **2650** rpm
